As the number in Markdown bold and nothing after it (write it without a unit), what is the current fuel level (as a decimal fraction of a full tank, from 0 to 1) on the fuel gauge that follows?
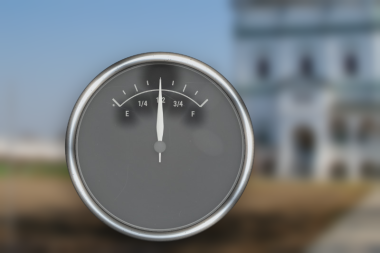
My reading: **0.5**
